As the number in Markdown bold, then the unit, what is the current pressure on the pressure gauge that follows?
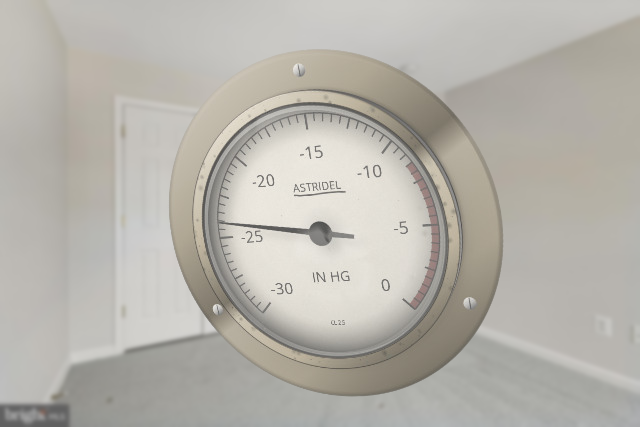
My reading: **-24** inHg
